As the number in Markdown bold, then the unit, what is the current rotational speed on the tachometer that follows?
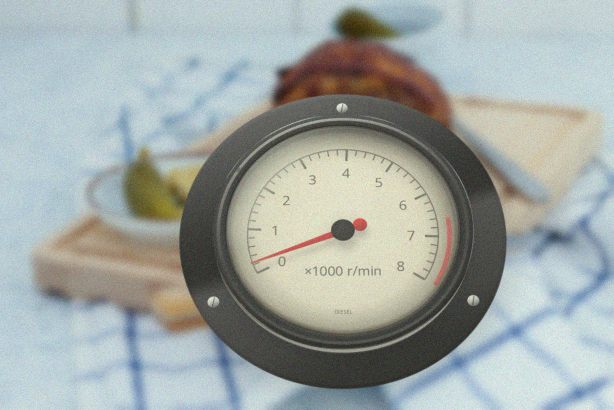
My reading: **200** rpm
